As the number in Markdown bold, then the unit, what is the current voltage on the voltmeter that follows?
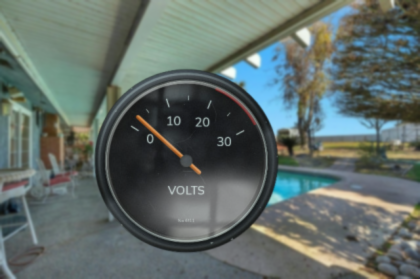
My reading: **2.5** V
